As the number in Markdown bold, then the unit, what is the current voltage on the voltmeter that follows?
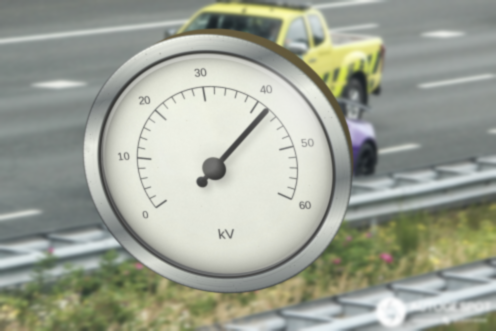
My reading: **42** kV
